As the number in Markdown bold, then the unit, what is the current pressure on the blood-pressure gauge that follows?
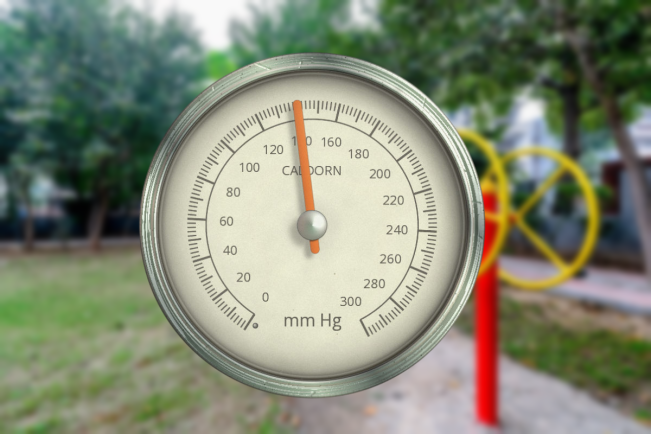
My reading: **140** mmHg
